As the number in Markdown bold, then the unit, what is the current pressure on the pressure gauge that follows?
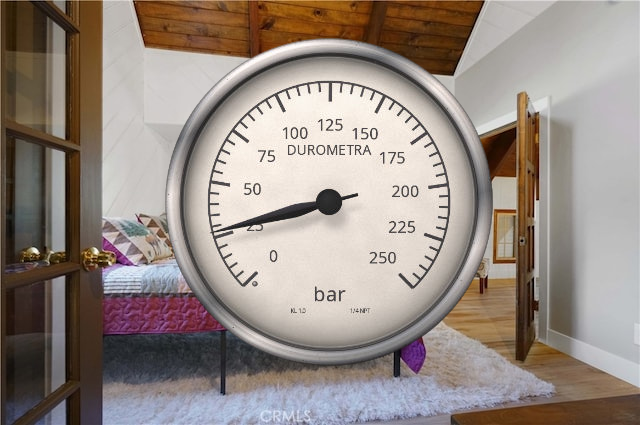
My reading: **27.5** bar
